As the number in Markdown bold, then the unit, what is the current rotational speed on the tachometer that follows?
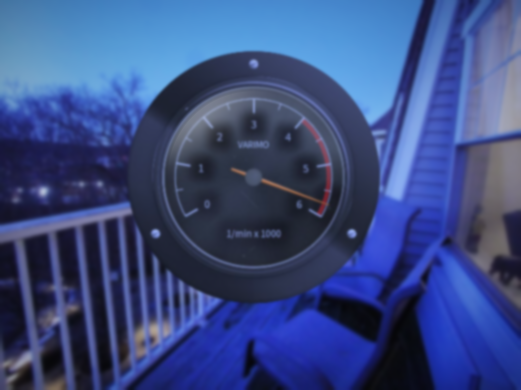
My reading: **5750** rpm
